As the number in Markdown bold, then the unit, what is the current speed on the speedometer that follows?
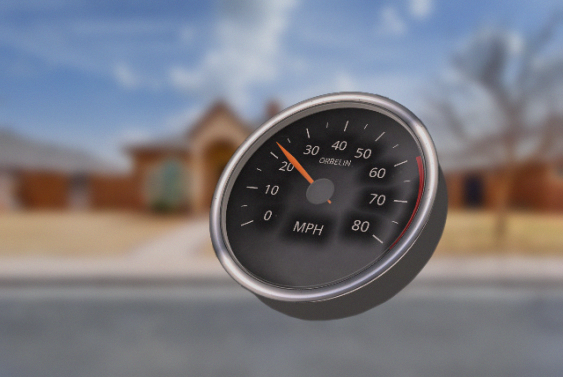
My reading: **22.5** mph
